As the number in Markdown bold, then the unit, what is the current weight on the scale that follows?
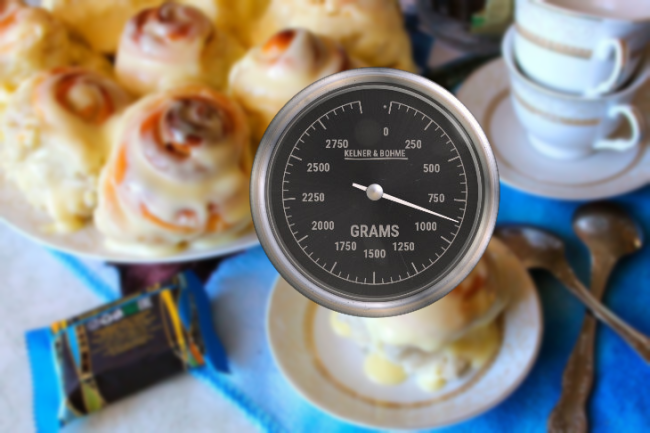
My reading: **875** g
